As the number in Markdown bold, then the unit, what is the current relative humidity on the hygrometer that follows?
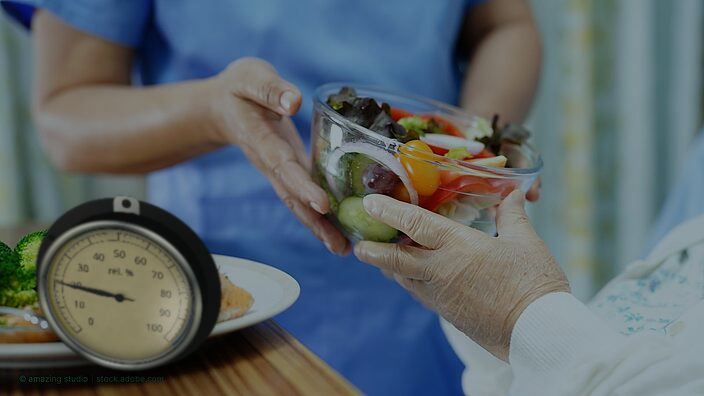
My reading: **20** %
